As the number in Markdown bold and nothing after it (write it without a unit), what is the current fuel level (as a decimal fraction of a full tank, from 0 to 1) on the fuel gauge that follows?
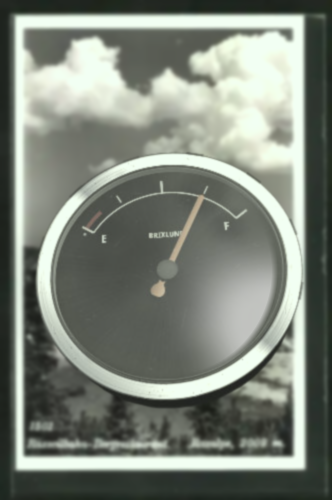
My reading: **0.75**
